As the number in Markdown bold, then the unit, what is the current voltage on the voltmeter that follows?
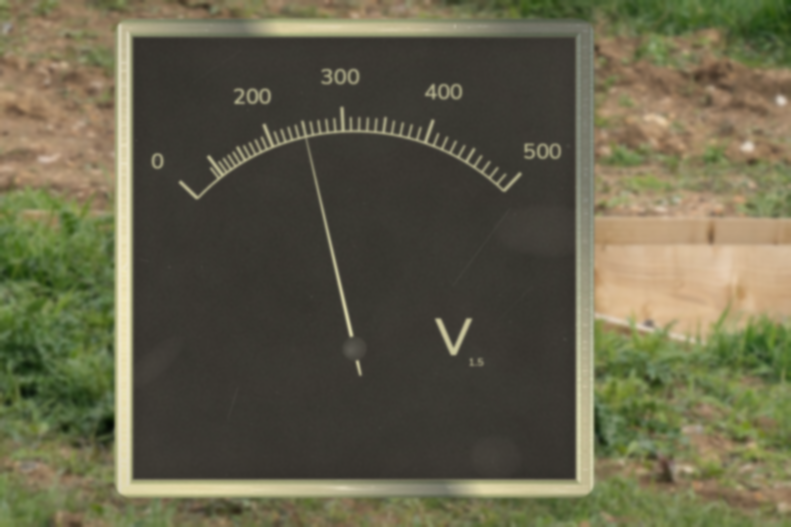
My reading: **250** V
